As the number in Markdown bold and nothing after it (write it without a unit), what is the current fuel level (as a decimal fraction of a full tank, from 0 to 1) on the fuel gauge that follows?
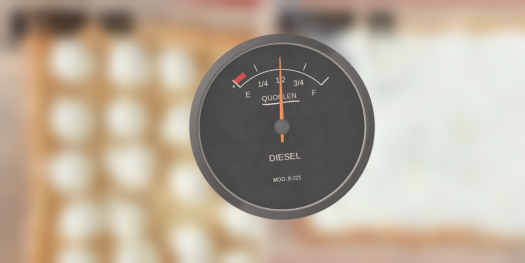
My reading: **0.5**
